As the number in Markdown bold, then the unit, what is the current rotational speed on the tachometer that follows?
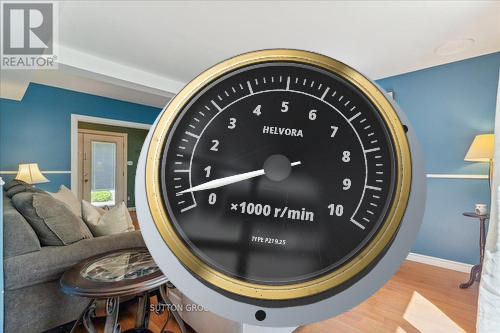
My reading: **400** rpm
